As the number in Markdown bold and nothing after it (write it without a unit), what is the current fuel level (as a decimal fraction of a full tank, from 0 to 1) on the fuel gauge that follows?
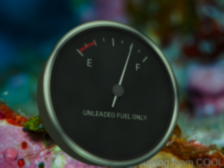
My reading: **0.75**
